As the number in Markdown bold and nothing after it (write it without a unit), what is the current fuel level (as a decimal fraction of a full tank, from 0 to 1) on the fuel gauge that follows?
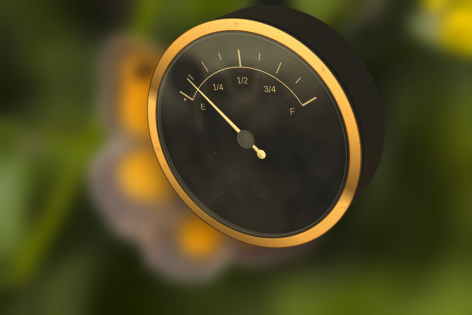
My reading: **0.125**
